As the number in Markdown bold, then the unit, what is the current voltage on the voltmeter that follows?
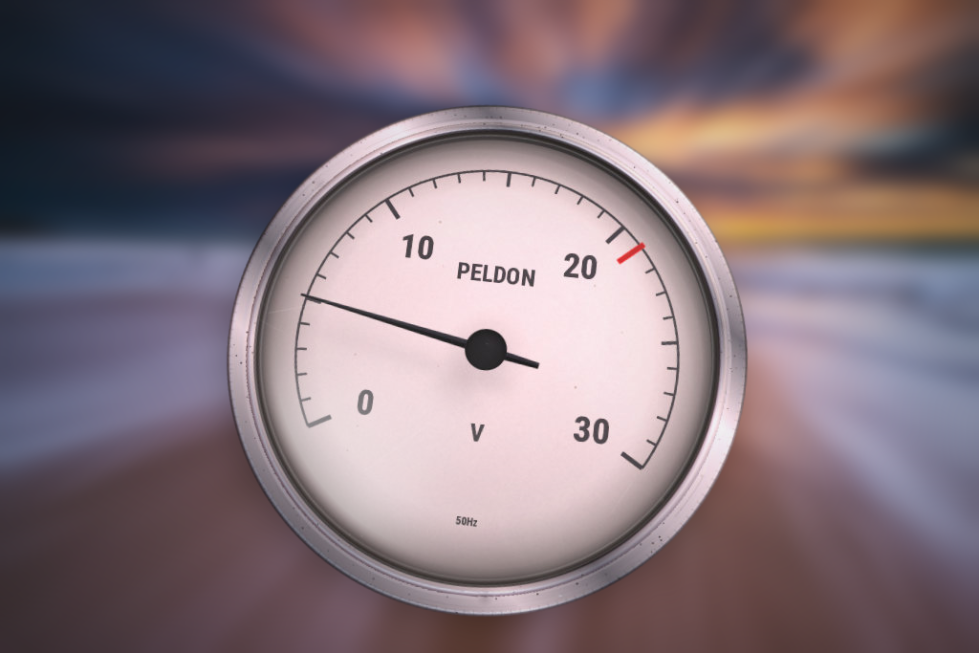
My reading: **5** V
